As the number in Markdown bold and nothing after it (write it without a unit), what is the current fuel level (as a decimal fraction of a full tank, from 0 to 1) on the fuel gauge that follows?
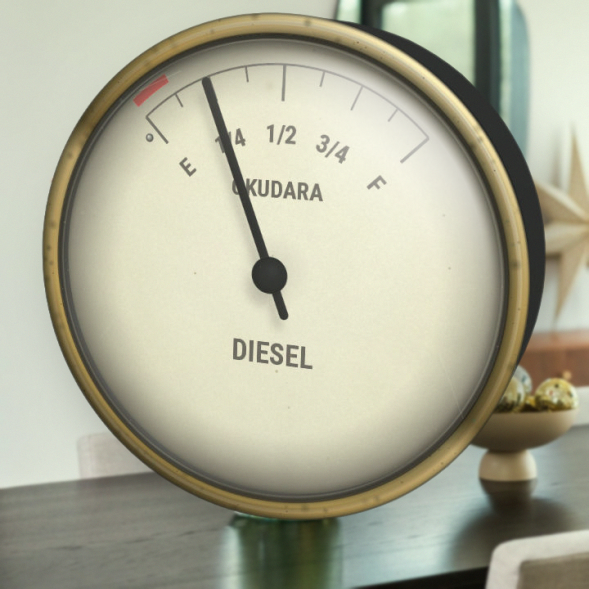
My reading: **0.25**
